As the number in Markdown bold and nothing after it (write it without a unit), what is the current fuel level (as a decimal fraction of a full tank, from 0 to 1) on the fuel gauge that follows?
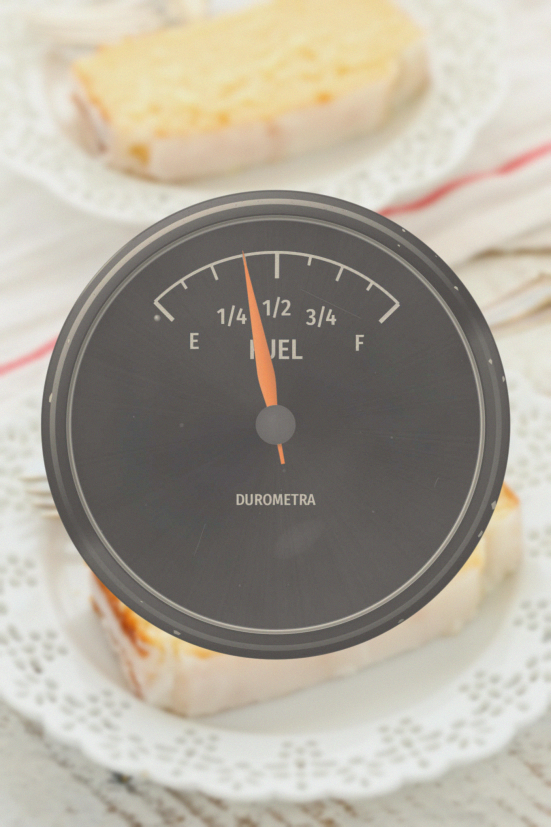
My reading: **0.375**
